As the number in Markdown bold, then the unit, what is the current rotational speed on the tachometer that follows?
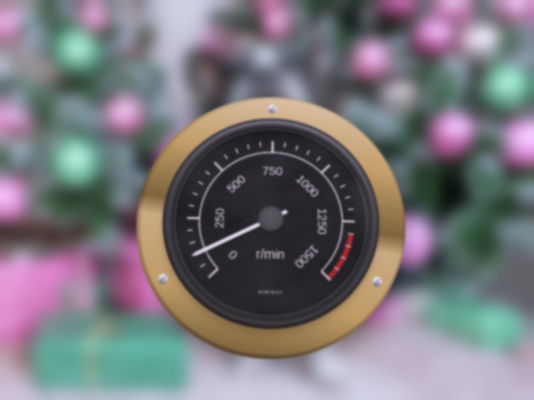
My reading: **100** rpm
